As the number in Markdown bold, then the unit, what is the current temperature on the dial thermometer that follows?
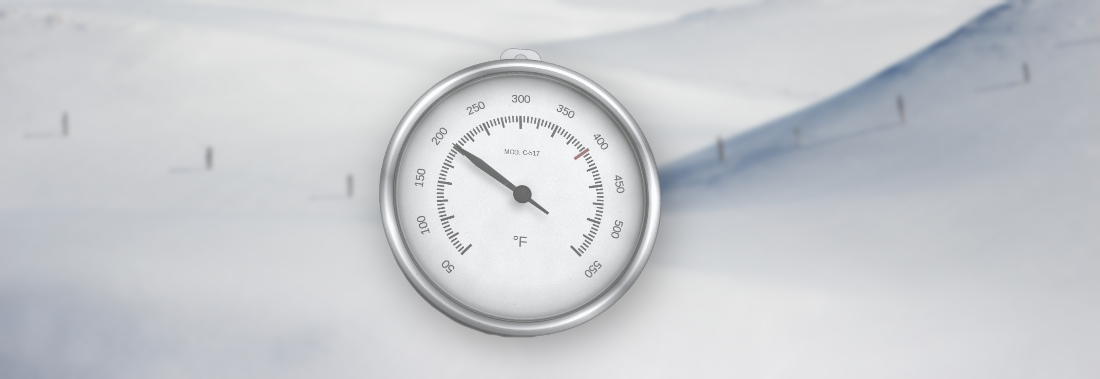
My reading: **200** °F
